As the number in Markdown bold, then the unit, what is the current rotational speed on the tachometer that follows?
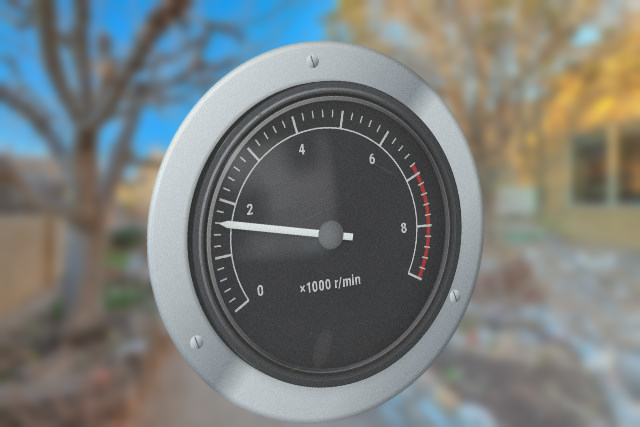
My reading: **1600** rpm
